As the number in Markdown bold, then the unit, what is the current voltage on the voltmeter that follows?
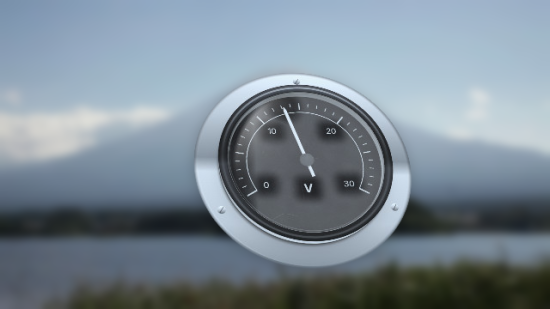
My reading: **13** V
